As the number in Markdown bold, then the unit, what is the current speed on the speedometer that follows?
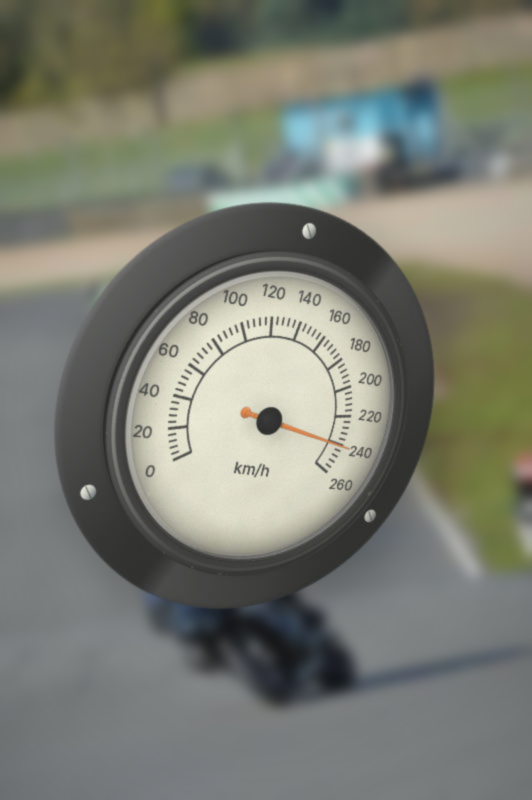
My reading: **240** km/h
